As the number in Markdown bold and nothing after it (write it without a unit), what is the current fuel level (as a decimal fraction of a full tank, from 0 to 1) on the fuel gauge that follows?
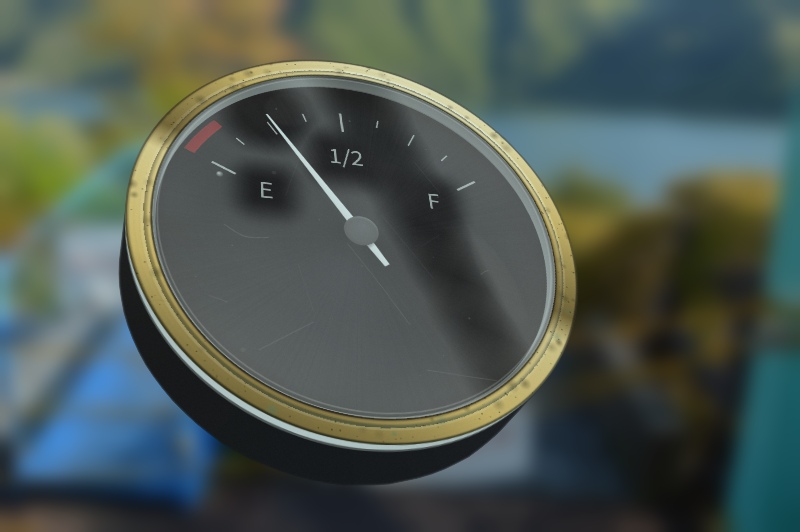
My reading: **0.25**
